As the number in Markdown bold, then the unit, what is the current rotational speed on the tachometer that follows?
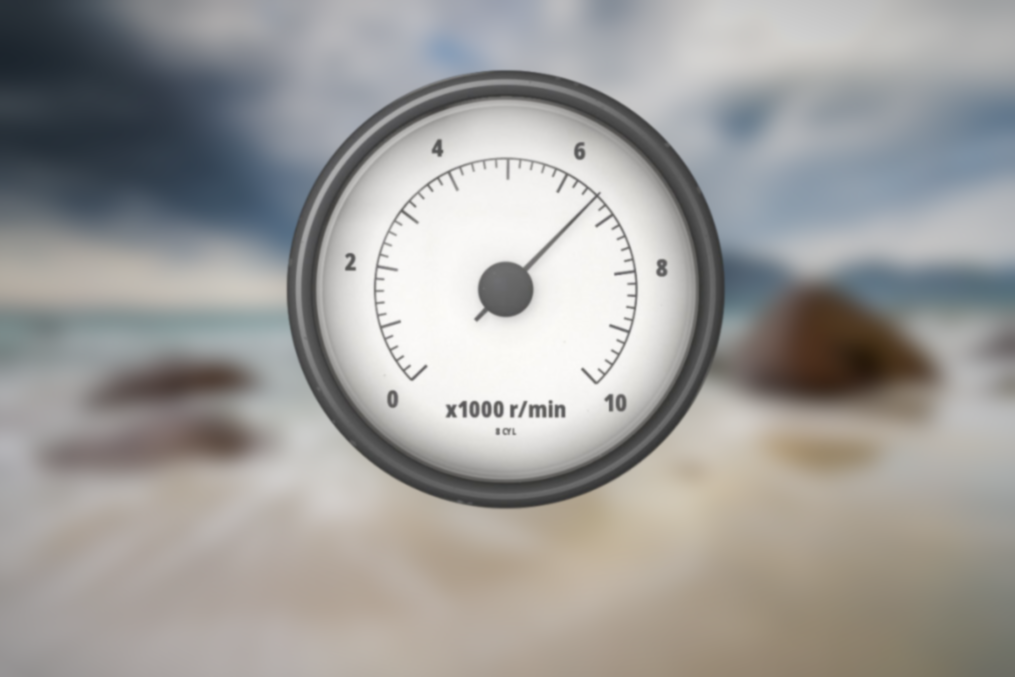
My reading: **6600** rpm
